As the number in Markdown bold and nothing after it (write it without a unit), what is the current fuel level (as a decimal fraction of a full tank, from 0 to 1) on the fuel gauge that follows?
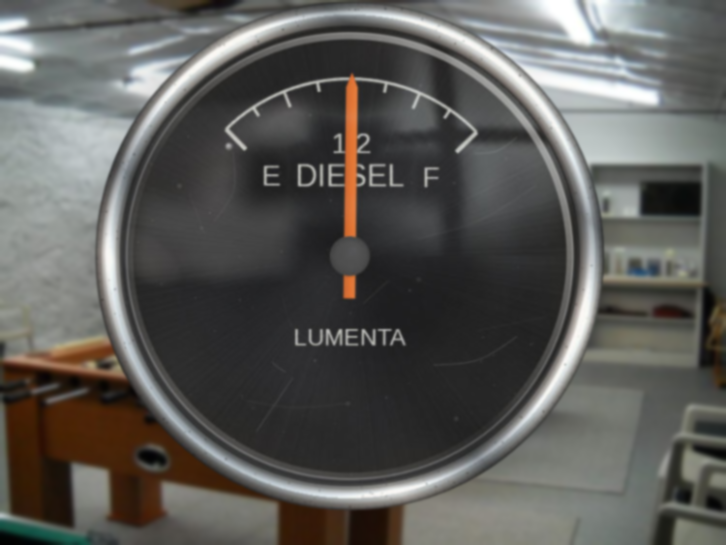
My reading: **0.5**
